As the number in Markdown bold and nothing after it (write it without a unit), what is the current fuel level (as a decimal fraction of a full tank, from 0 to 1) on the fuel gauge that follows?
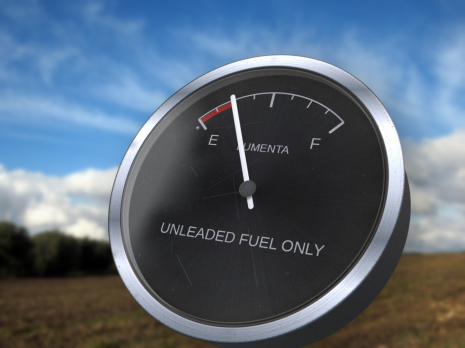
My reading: **0.25**
